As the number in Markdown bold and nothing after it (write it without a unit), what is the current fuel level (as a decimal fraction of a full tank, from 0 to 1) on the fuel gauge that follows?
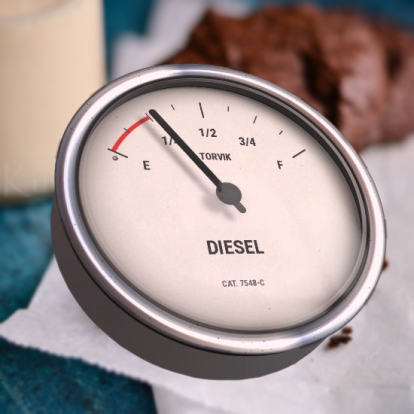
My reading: **0.25**
